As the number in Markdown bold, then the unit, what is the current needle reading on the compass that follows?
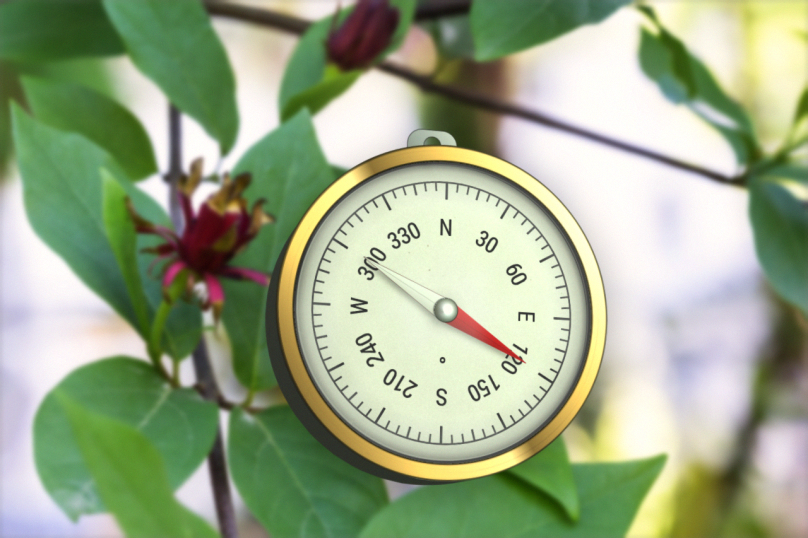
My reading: **120** °
